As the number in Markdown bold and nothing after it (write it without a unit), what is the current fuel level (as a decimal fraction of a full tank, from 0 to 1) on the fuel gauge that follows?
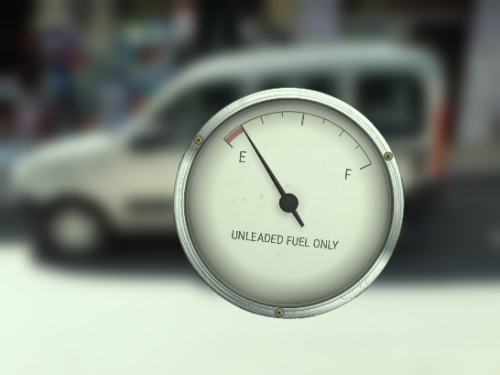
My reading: **0.125**
